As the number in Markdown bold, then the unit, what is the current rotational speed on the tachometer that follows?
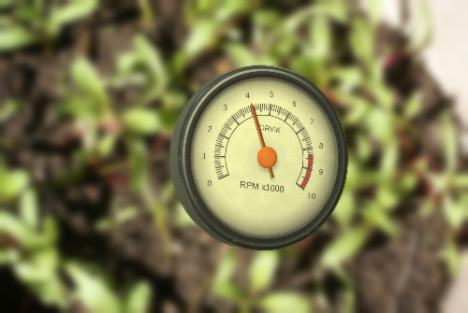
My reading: **4000** rpm
